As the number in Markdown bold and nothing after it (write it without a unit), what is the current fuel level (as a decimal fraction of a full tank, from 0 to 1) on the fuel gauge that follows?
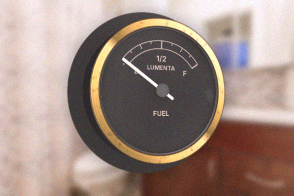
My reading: **0**
